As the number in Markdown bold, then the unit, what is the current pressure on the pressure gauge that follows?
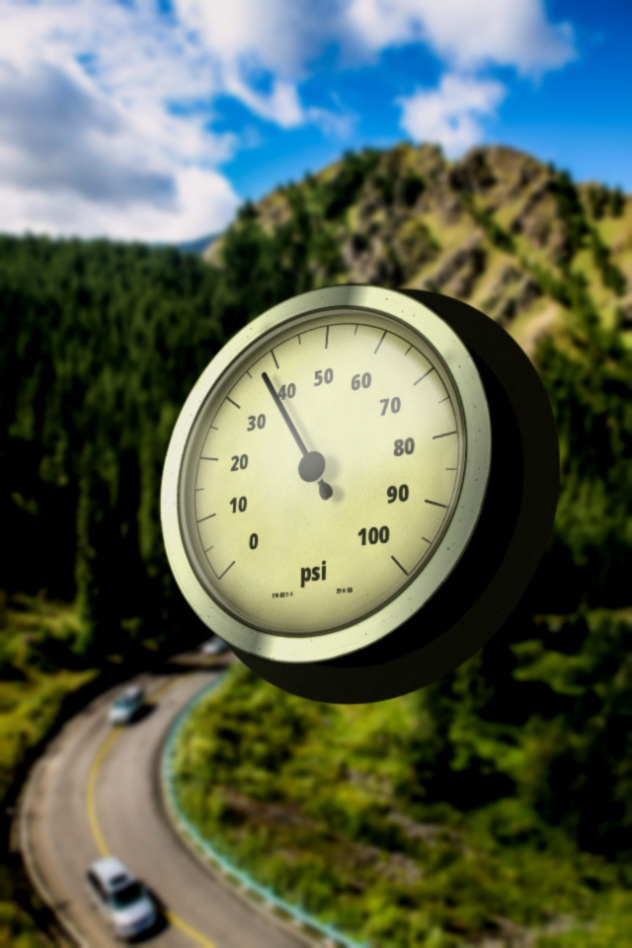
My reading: **37.5** psi
